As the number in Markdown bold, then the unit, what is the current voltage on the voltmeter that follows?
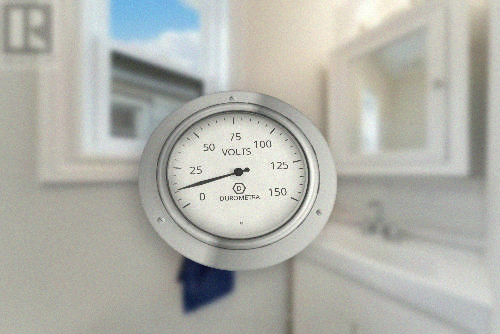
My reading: **10** V
